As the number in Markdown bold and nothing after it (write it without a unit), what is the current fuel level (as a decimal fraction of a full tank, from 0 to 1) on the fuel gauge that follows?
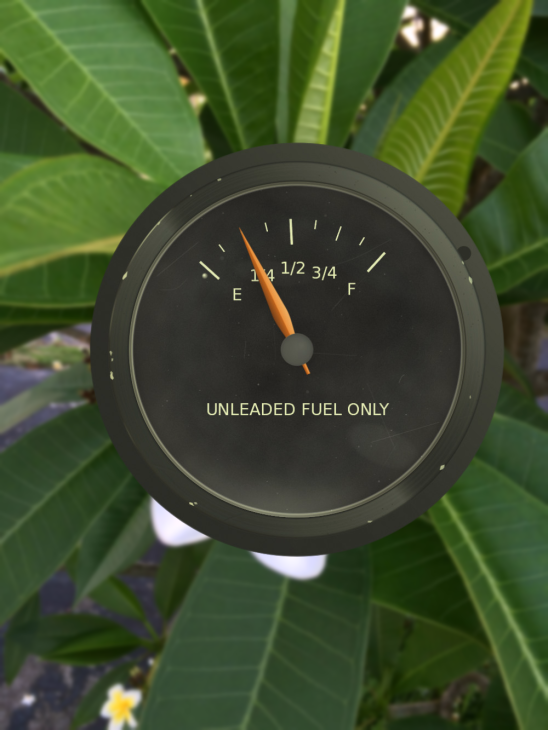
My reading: **0.25**
